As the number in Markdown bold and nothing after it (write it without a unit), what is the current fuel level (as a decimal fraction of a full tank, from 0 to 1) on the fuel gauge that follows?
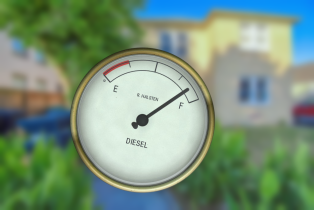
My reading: **0.875**
